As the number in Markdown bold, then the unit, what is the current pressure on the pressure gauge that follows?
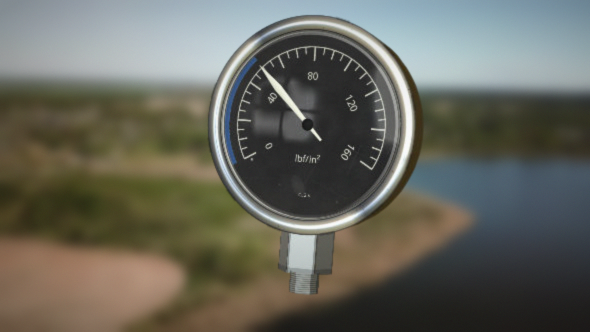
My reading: **50** psi
